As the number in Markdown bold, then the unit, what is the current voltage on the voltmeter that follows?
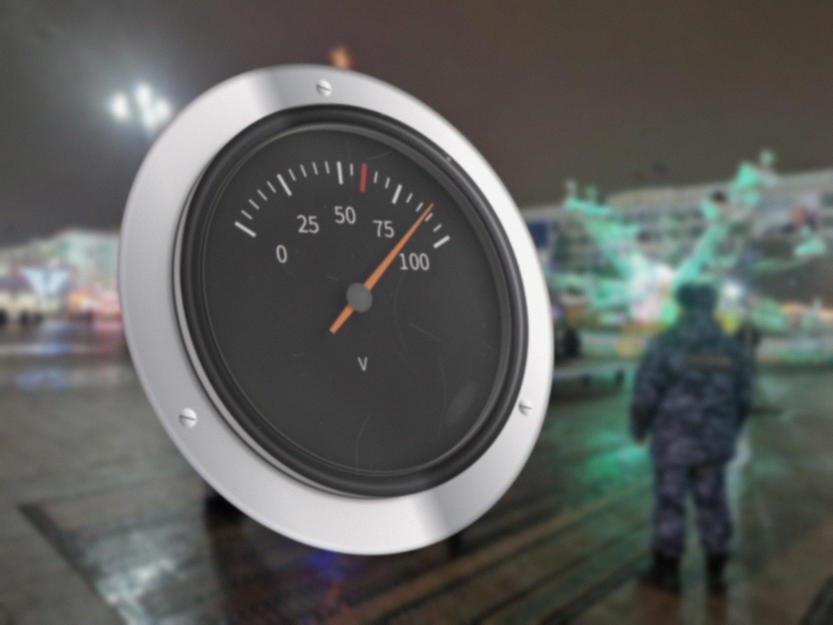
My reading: **87.5** V
